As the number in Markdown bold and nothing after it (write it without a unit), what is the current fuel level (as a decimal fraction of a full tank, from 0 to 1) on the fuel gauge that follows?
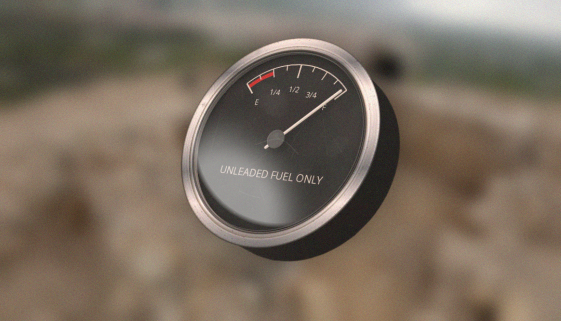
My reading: **1**
